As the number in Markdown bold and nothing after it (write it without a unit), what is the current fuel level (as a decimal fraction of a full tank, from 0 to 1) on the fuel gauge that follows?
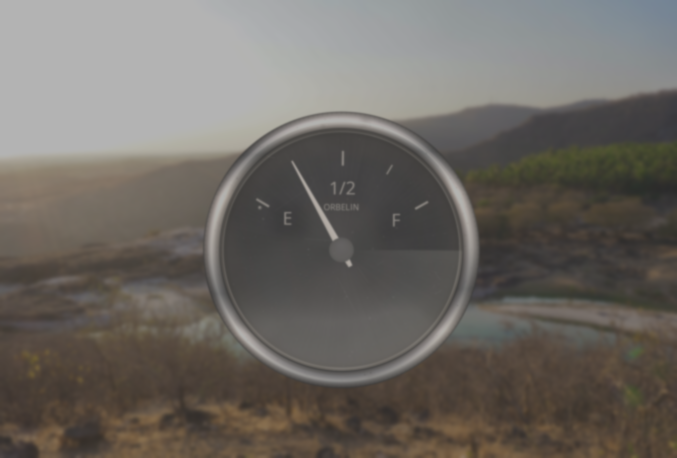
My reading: **0.25**
